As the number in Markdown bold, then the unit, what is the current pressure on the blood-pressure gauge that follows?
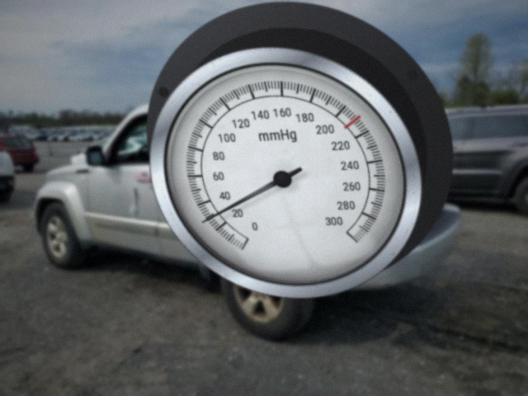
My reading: **30** mmHg
